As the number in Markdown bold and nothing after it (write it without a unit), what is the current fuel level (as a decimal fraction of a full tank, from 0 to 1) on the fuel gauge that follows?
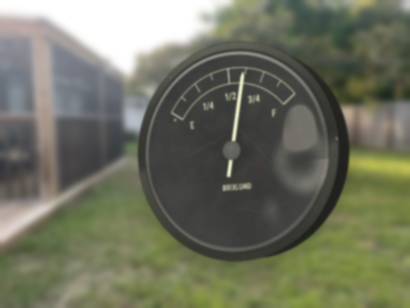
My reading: **0.625**
